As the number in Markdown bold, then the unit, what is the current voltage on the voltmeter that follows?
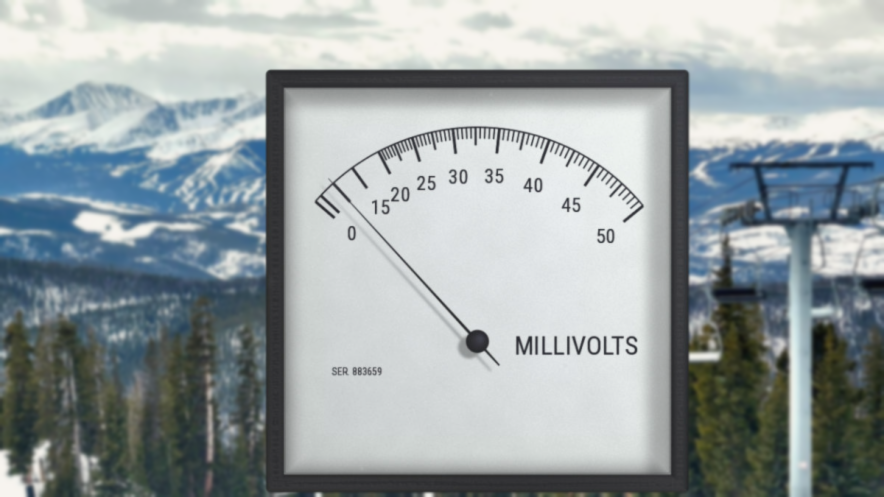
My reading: **10** mV
